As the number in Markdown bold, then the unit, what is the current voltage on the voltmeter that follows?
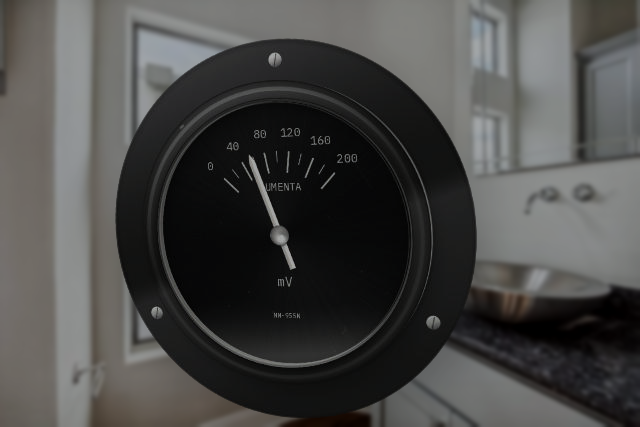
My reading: **60** mV
